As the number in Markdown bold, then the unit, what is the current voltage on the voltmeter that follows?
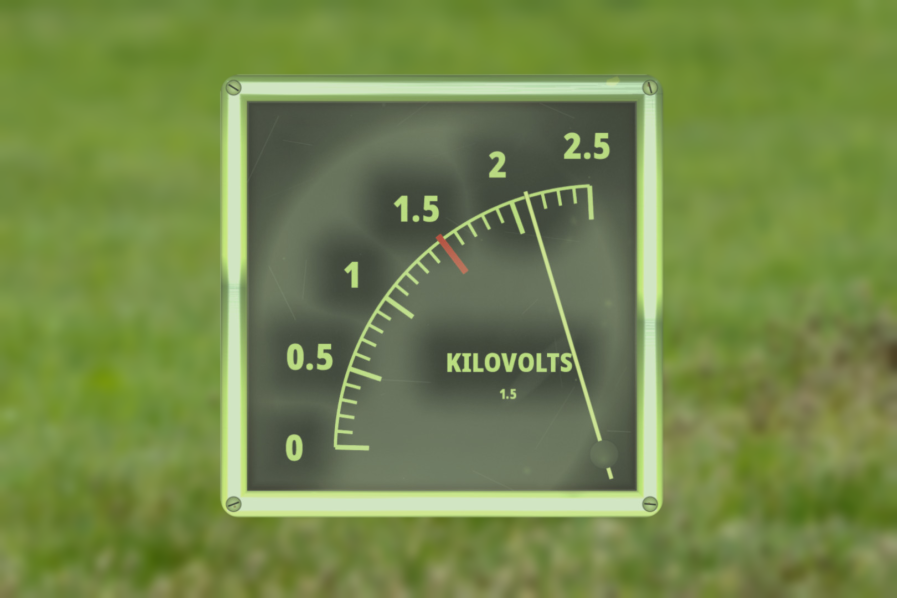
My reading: **2.1** kV
